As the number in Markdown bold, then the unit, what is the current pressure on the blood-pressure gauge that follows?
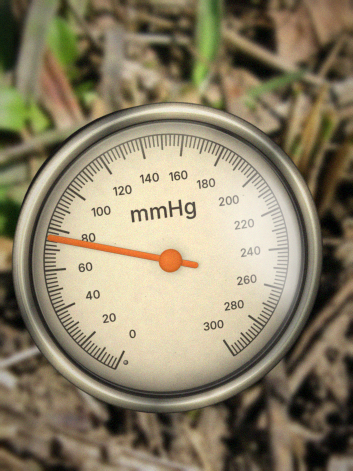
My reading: **76** mmHg
